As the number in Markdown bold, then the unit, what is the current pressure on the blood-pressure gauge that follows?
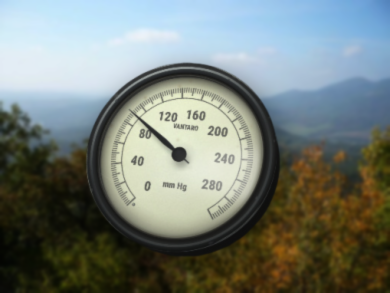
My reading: **90** mmHg
